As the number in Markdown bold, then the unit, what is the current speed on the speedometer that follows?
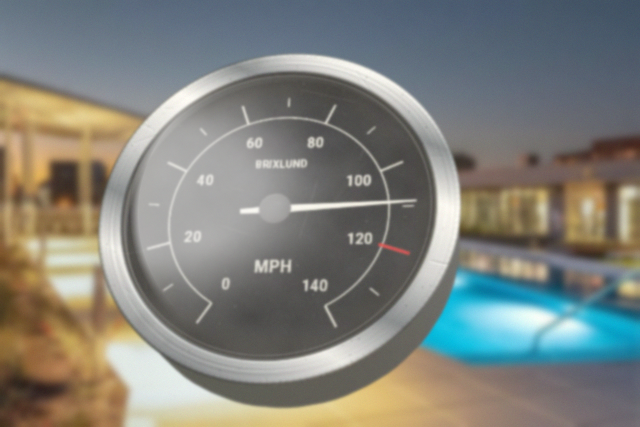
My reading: **110** mph
